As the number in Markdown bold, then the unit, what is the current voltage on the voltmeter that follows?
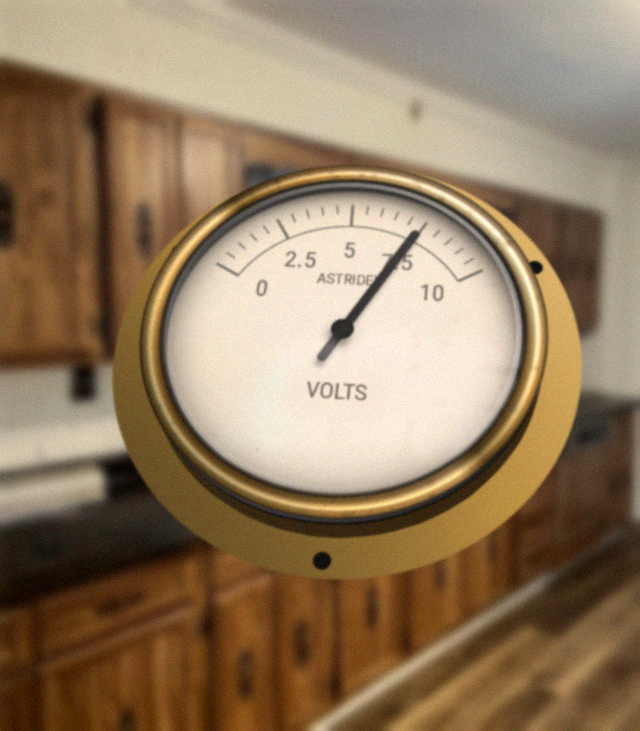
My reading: **7.5** V
